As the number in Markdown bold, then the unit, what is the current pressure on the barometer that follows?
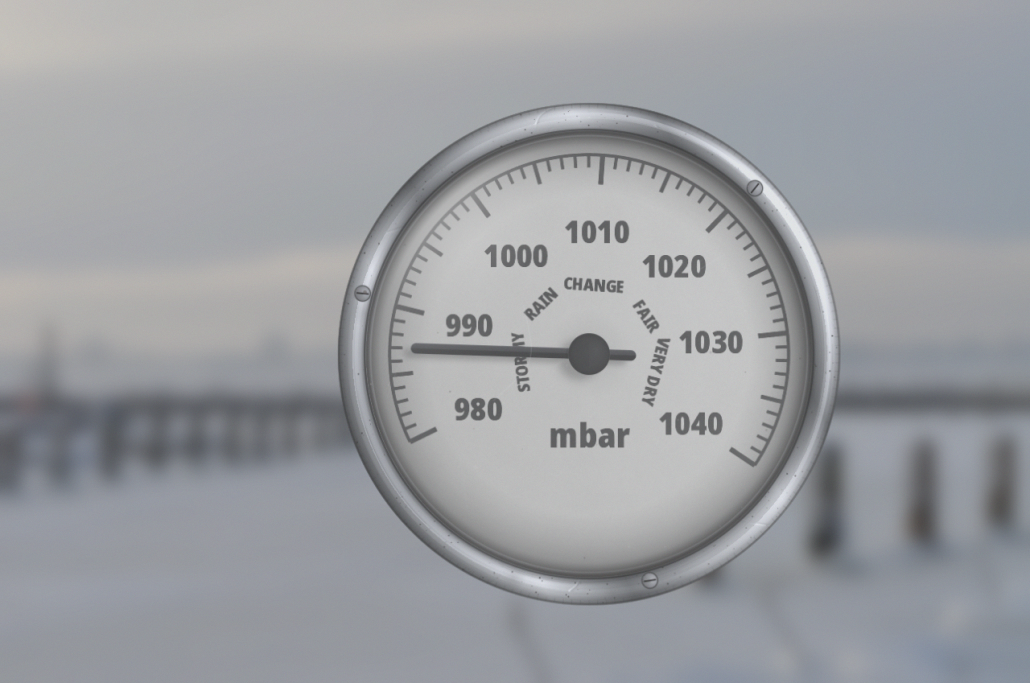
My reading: **987** mbar
